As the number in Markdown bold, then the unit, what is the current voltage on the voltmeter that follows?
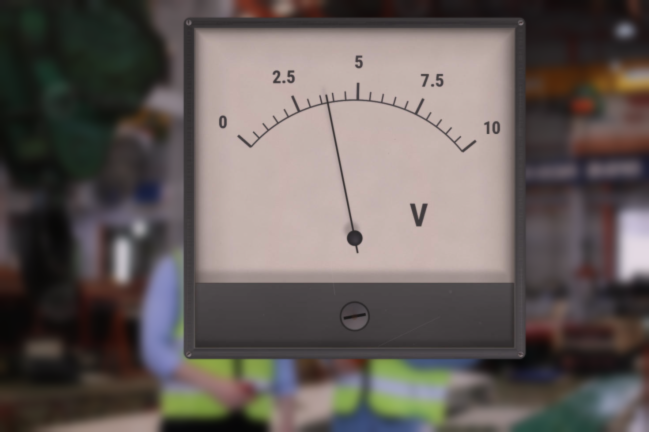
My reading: **3.75** V
